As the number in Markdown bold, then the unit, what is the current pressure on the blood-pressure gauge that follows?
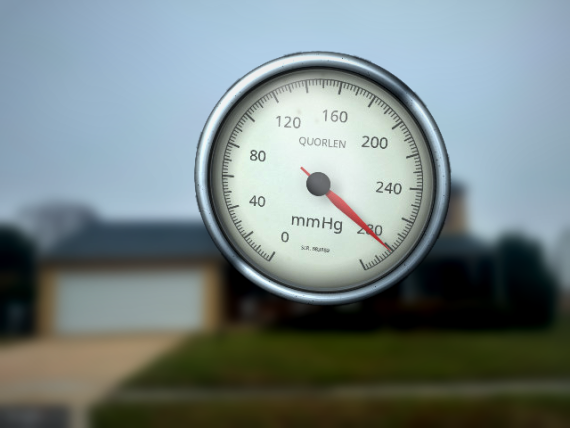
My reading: **280** mmHg
